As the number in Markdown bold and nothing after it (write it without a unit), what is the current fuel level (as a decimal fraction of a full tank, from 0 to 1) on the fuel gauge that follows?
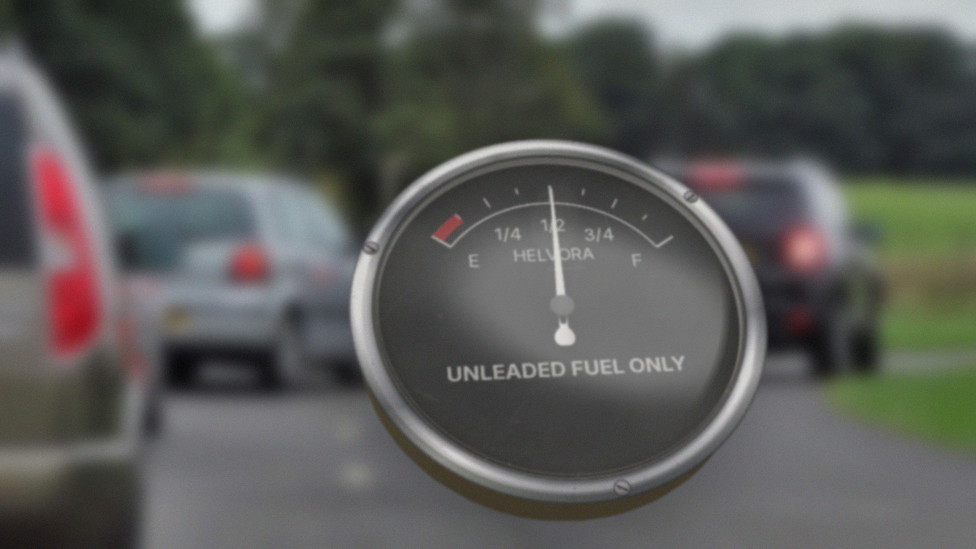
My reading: **0.5**
